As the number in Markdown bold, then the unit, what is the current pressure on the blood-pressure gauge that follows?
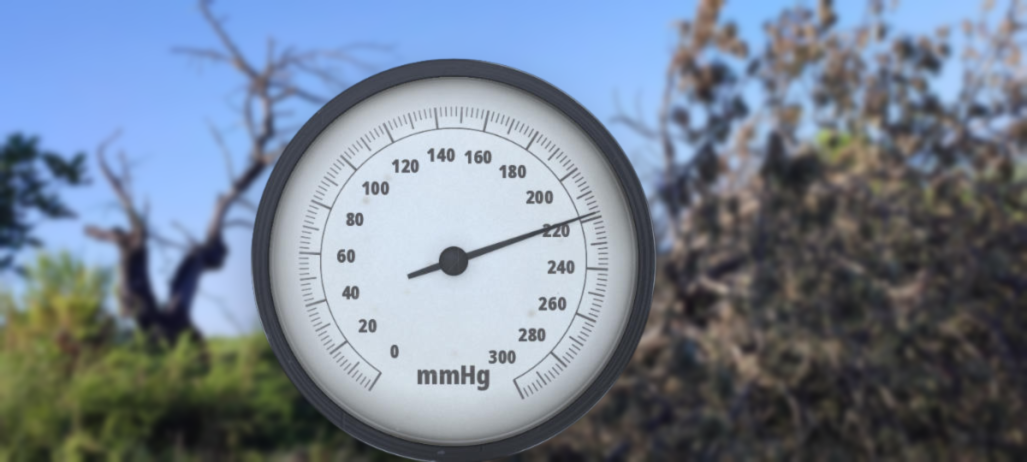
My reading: **218** mmHg
